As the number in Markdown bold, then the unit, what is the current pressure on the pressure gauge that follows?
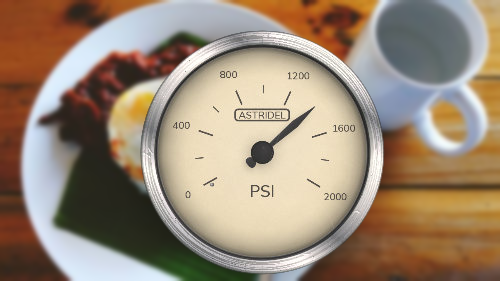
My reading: **1400** psi
